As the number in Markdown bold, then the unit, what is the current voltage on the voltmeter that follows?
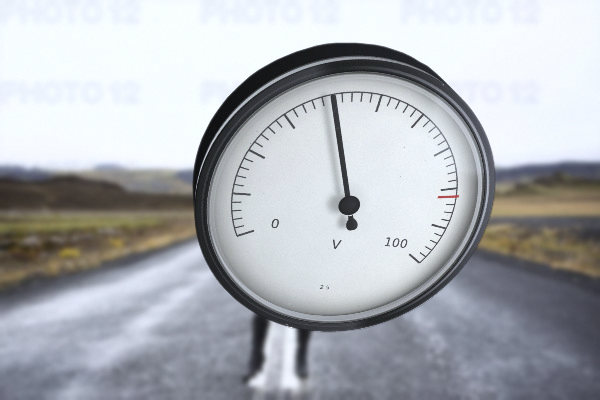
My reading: **40** V
